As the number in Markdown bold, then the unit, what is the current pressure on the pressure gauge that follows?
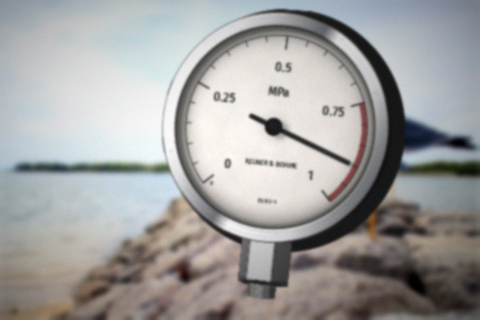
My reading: **0.9** MPa
